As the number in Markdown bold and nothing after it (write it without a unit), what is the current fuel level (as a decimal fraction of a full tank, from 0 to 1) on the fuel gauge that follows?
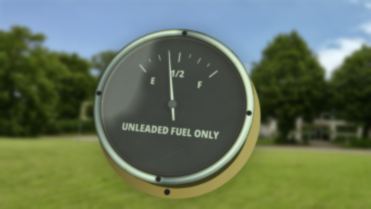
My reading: **0.375**
